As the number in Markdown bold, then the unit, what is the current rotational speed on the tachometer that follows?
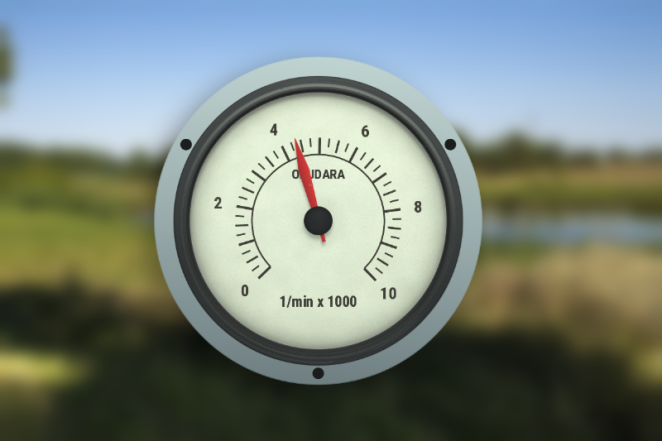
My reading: **4375** rpm
